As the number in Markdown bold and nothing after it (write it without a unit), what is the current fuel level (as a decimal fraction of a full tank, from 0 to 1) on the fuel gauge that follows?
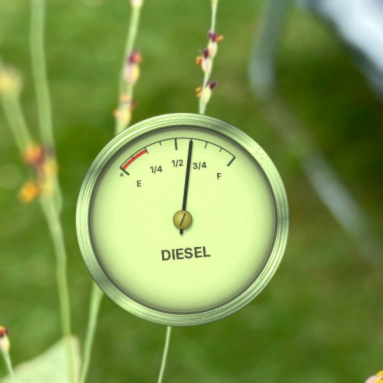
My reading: **0.625**
